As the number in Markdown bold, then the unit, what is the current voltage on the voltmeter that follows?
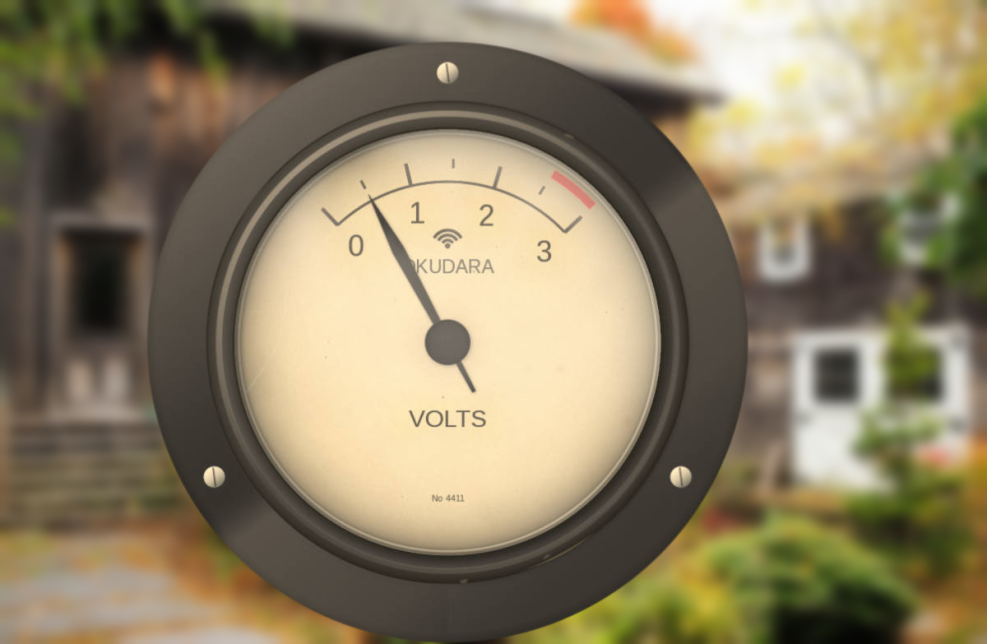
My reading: **0.5** V
